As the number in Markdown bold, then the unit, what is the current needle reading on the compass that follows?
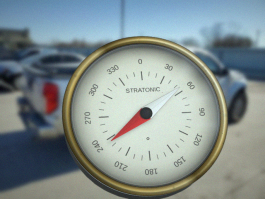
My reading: **235** °
